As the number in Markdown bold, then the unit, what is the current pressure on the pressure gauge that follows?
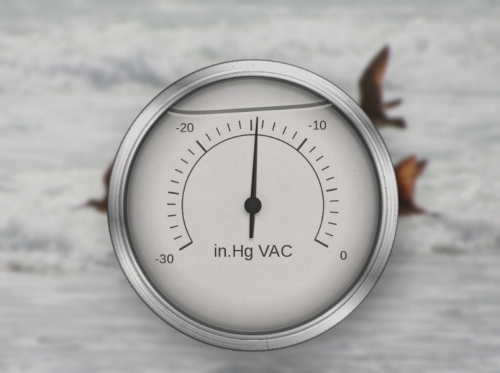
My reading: **-14.5** inHg
